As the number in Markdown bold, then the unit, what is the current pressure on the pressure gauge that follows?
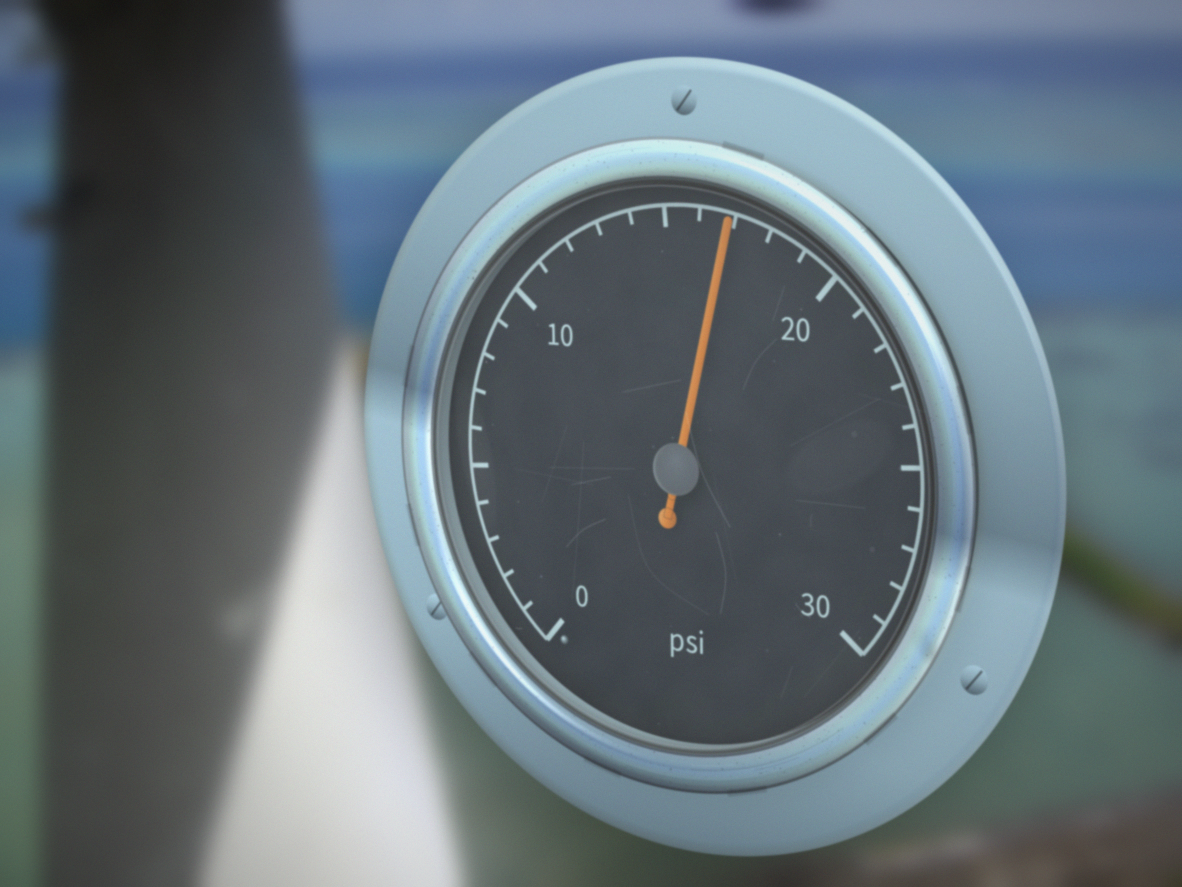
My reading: **17** psi
